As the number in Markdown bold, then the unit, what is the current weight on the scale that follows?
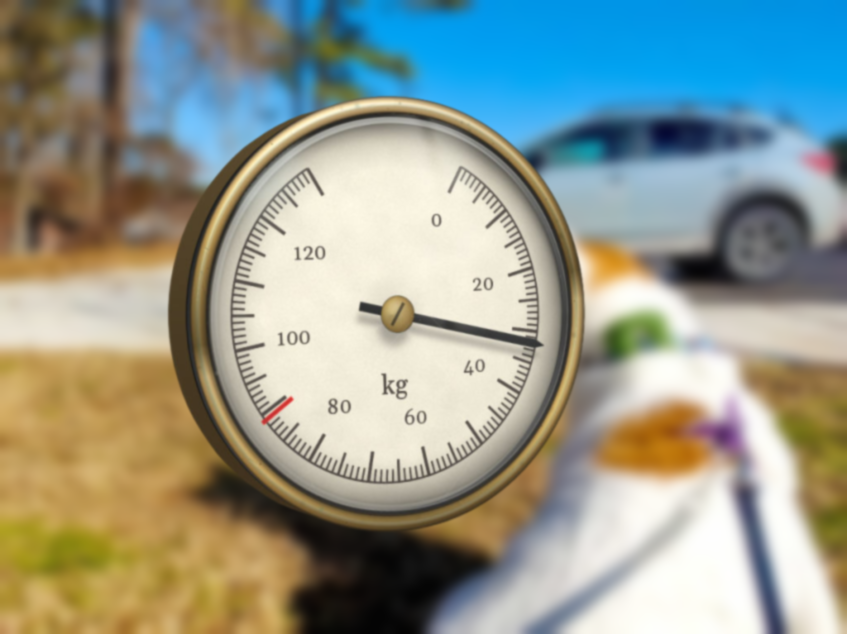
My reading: **32** kg
